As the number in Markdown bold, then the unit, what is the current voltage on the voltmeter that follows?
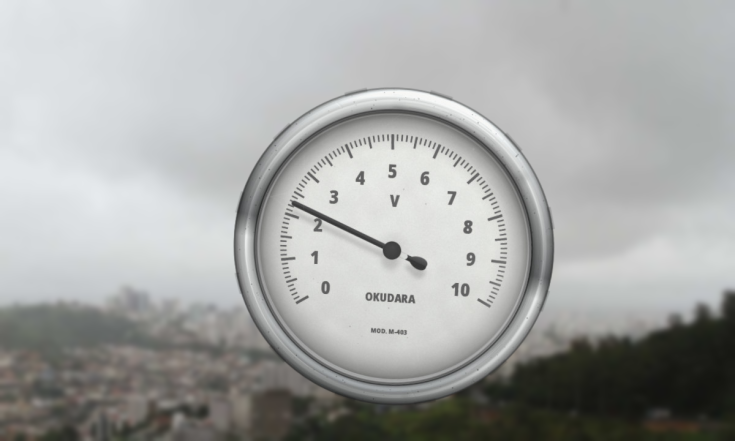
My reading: **2.3** V
